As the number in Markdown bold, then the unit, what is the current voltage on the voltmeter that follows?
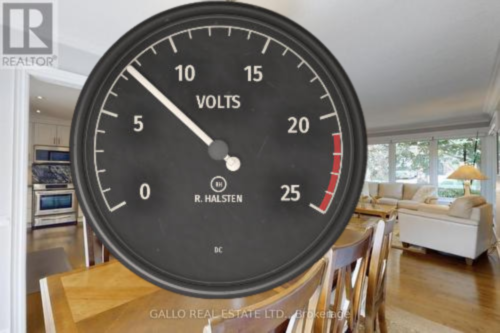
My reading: **7.5** V
